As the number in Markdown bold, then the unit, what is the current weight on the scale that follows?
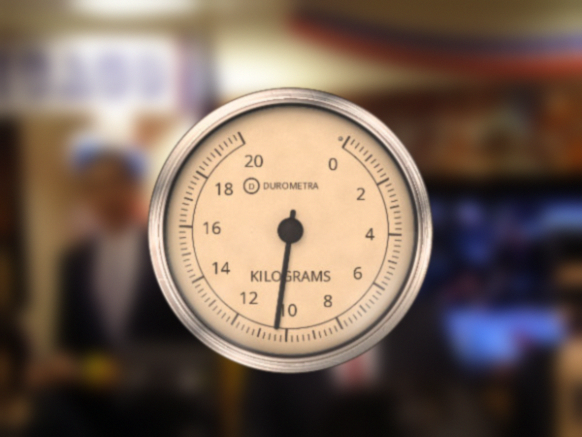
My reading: **10.4** kg
